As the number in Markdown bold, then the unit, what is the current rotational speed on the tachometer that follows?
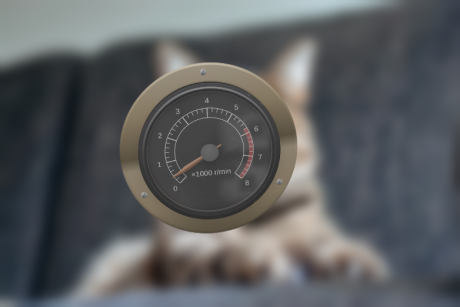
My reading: **400** rpm
